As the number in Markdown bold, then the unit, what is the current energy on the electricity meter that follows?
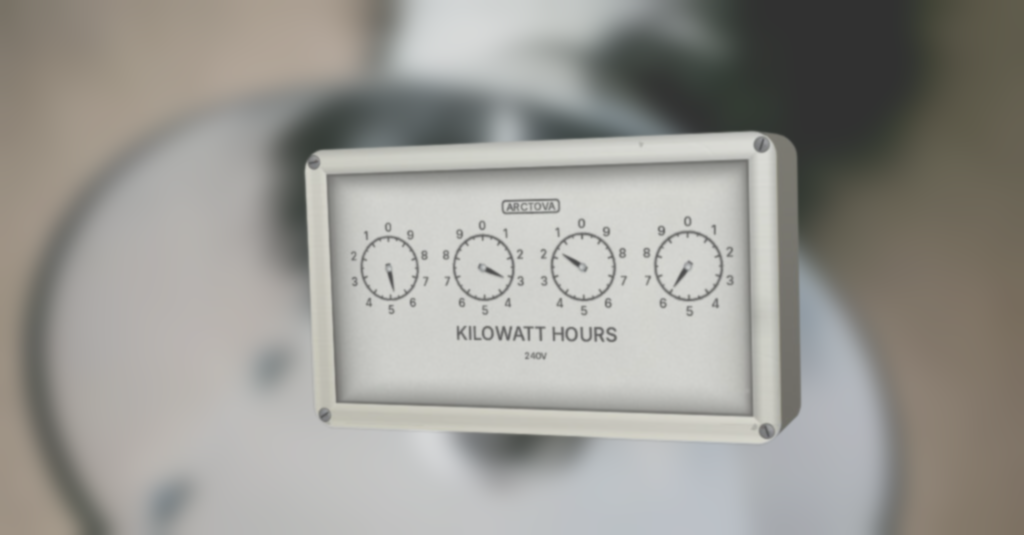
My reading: **5316** kWh
